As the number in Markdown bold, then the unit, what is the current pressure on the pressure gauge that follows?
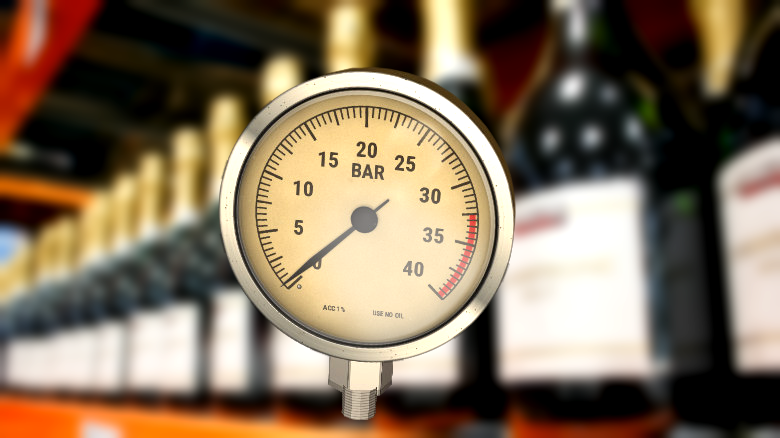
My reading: **0.5** bar
